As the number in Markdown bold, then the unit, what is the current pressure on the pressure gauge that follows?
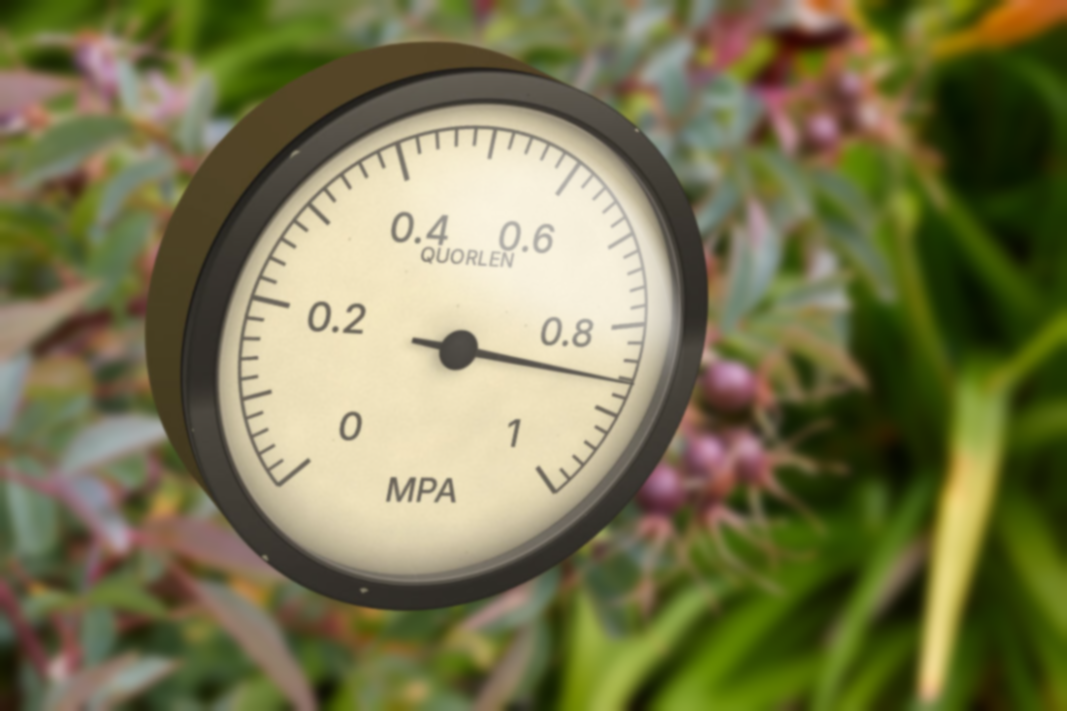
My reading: **0.86** MPa
